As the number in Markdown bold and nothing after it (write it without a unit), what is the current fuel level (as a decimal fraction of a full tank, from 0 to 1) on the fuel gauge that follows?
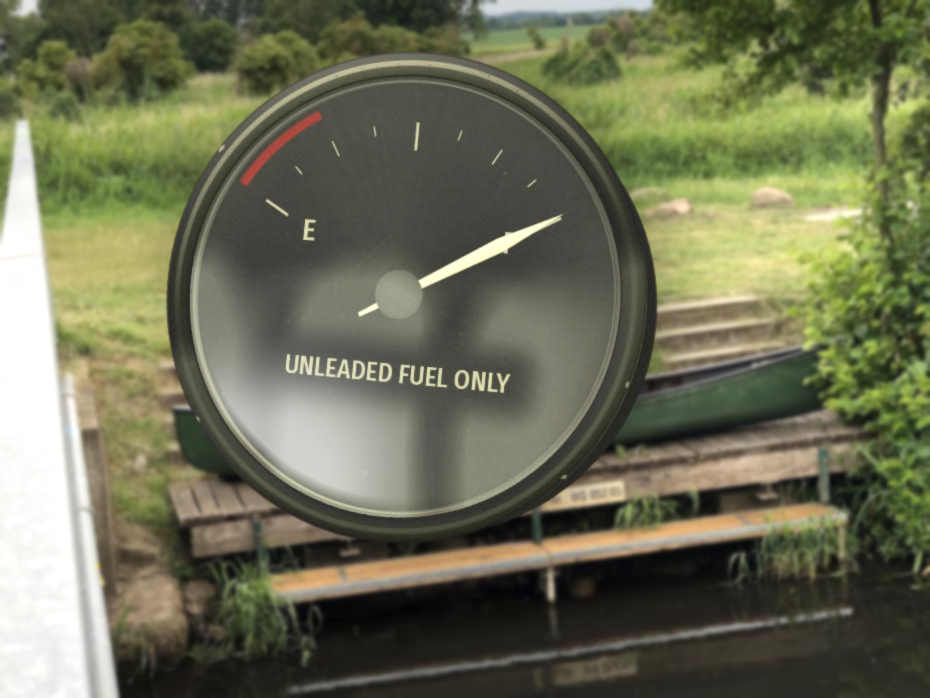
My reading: **1**
